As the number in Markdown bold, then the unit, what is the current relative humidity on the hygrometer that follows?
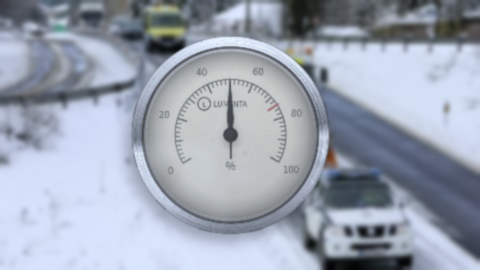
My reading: **50** %
